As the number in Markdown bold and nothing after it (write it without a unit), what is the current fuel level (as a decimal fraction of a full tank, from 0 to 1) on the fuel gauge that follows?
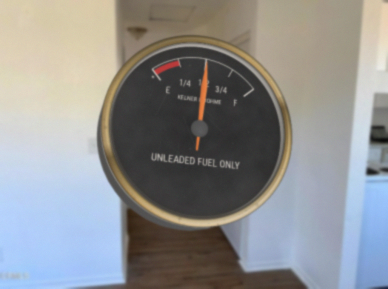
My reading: **0.5**
